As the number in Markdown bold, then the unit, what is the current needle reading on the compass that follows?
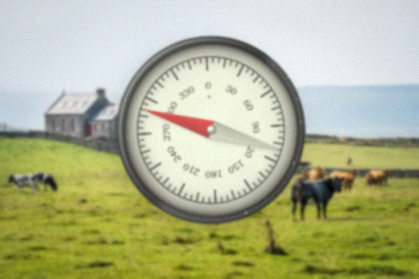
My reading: **290** °
